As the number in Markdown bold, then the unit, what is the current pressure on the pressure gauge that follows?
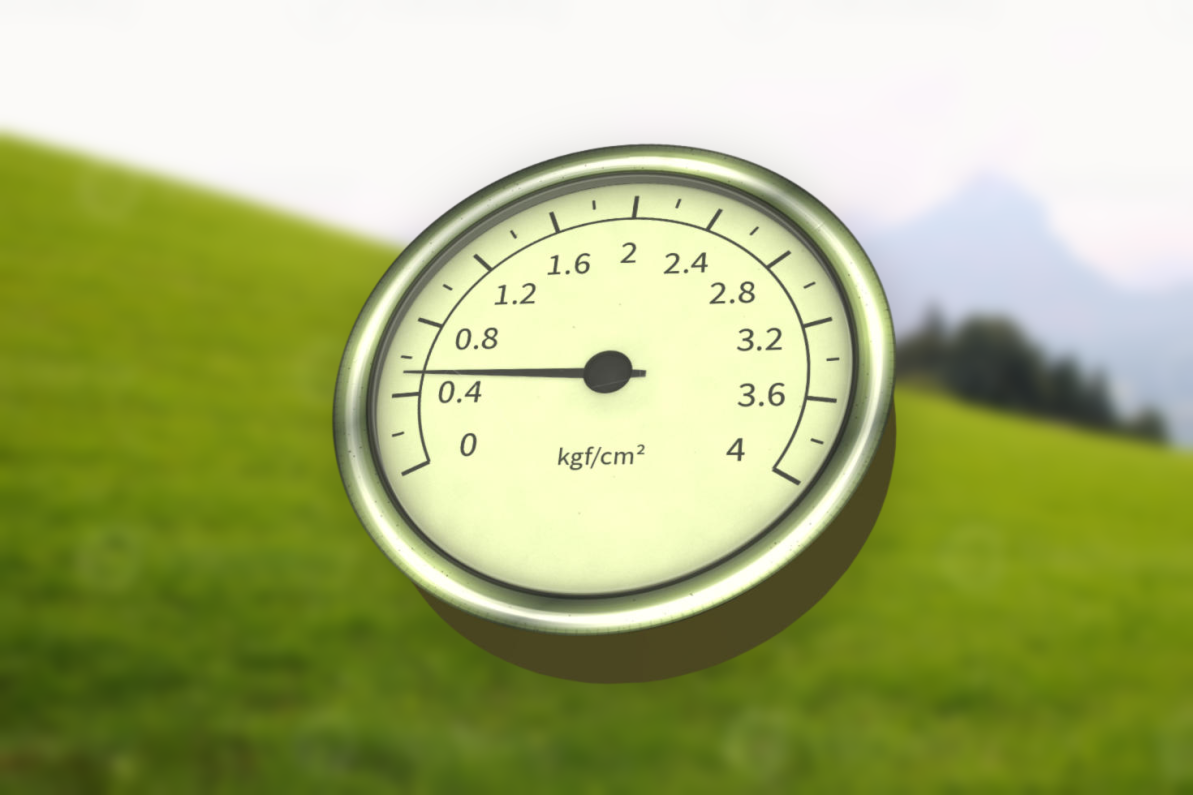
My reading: **0.5** kg/cm²
